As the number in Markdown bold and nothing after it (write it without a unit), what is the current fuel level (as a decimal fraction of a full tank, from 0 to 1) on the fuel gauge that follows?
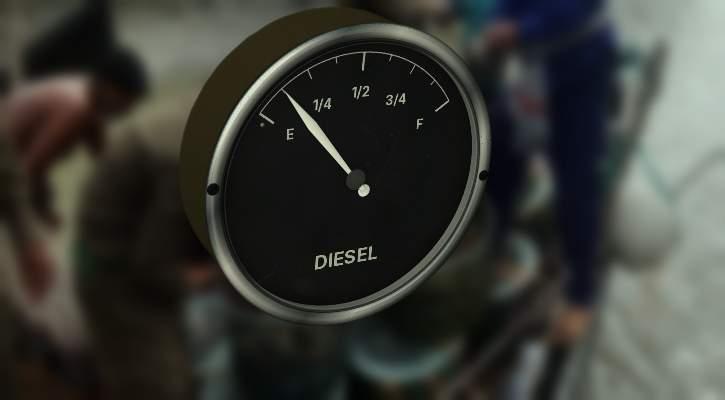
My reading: **0.125**
